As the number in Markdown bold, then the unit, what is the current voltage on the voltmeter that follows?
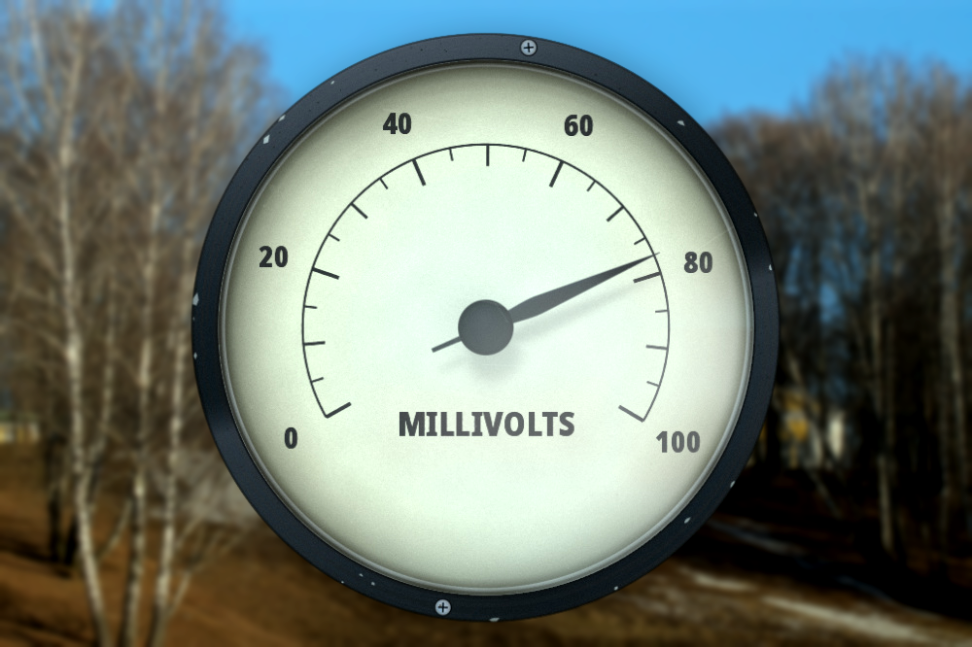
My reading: **77.5** mV
